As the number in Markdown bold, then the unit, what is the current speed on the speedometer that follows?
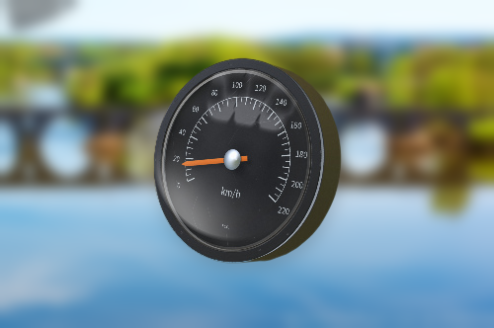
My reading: **15** km/h
